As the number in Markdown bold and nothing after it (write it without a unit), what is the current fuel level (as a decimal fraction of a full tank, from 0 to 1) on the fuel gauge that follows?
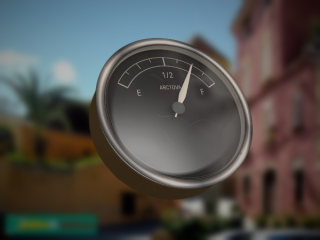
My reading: **0.75**
